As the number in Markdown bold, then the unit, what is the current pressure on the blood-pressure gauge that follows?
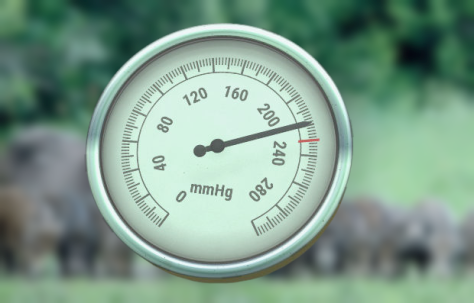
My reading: **220** mmHg
